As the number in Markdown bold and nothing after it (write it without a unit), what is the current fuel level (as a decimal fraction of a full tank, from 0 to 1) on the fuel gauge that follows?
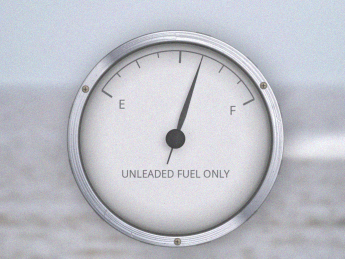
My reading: **0.625**
